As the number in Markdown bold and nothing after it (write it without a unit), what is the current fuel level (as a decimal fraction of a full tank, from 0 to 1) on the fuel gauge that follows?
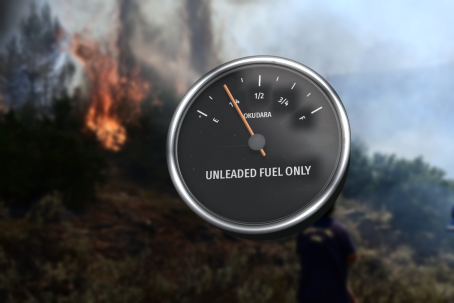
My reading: **0.25**
